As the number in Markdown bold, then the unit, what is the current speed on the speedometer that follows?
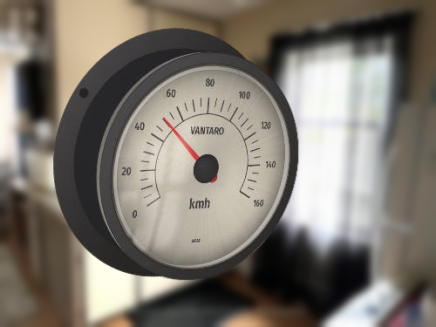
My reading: **50** km/h
